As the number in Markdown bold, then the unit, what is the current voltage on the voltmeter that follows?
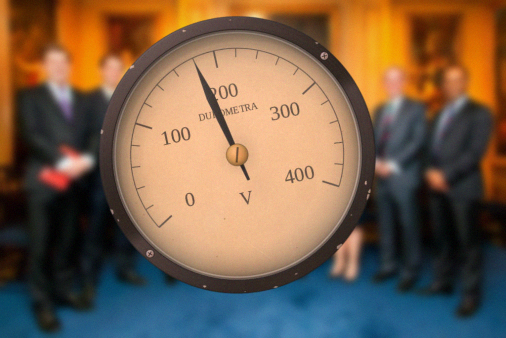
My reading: **180** V
